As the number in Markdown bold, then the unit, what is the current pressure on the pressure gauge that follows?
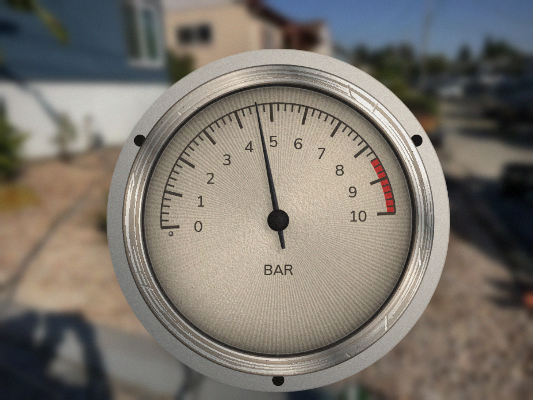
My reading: **4.6** bar
